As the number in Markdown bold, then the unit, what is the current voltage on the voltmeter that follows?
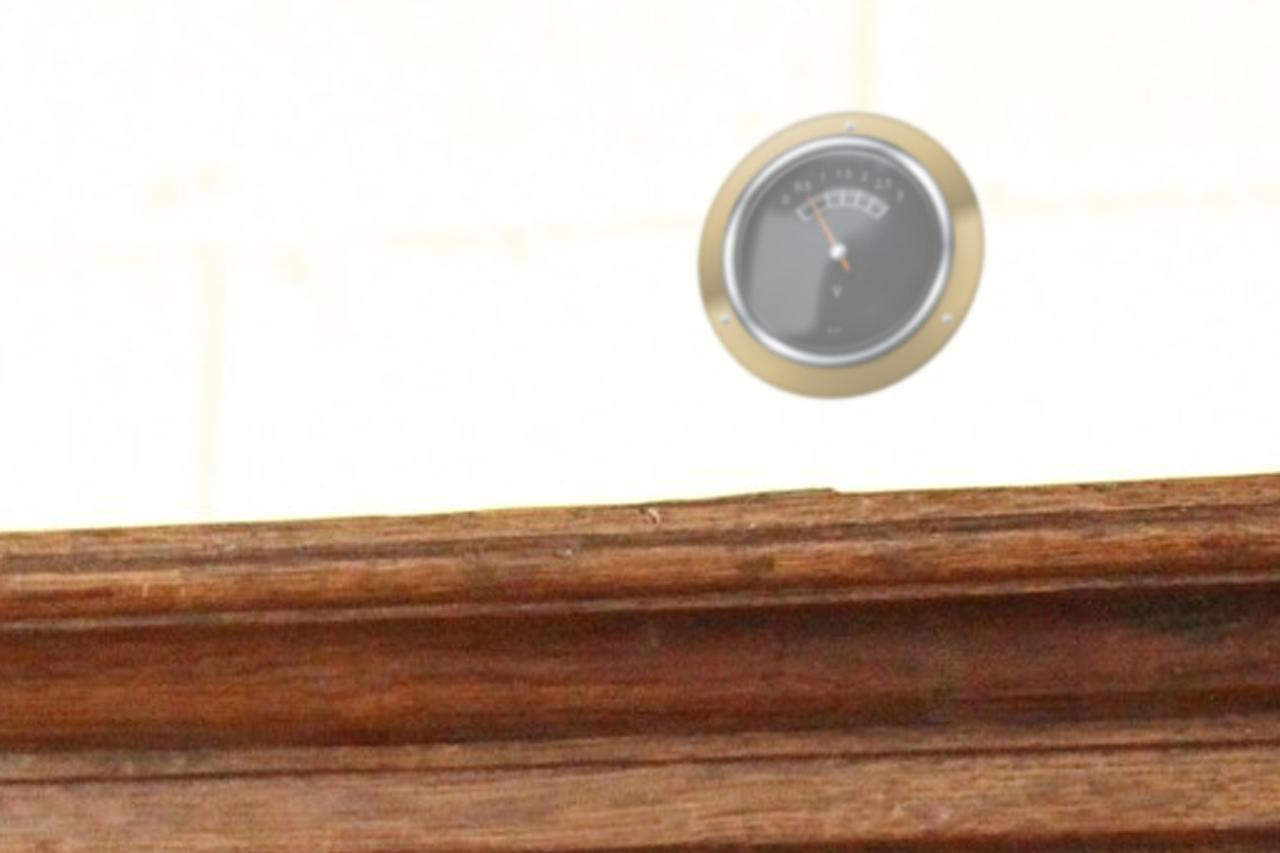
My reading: **0.5** V
